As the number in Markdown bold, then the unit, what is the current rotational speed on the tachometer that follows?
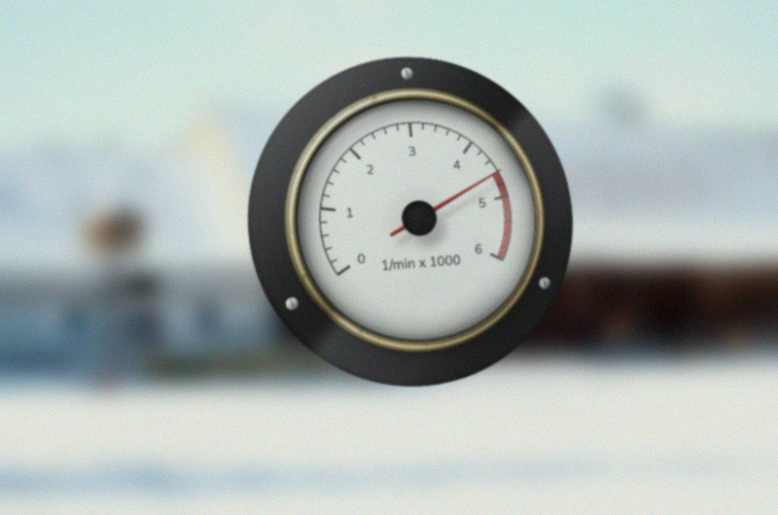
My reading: **4600** rpm
